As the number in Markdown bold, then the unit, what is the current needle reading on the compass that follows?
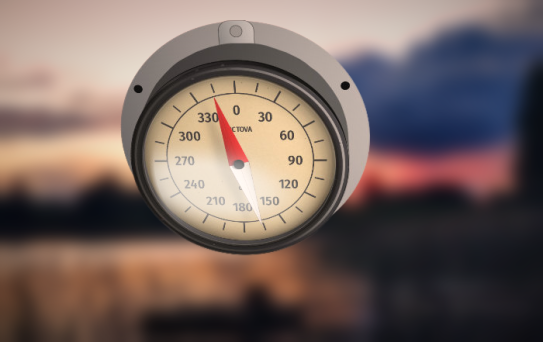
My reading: **345** °
